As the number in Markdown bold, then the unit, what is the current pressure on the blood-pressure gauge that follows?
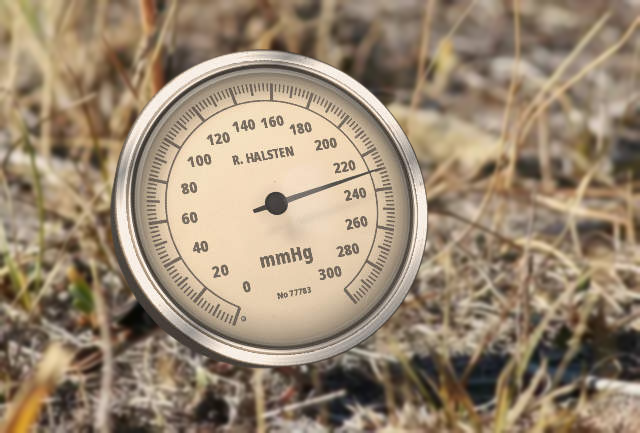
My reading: **230** mmHg
